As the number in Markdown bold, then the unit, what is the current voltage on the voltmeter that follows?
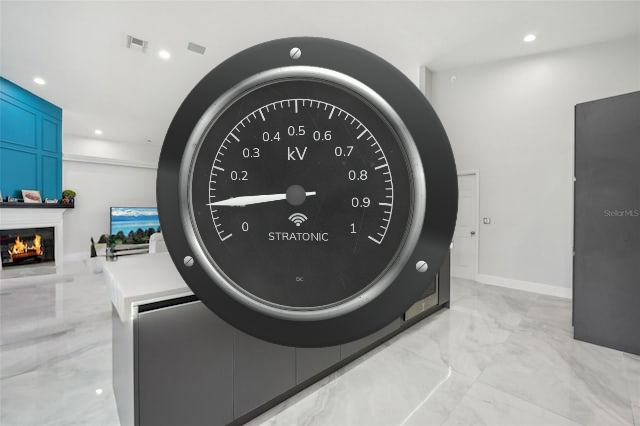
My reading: **0.1** kV
